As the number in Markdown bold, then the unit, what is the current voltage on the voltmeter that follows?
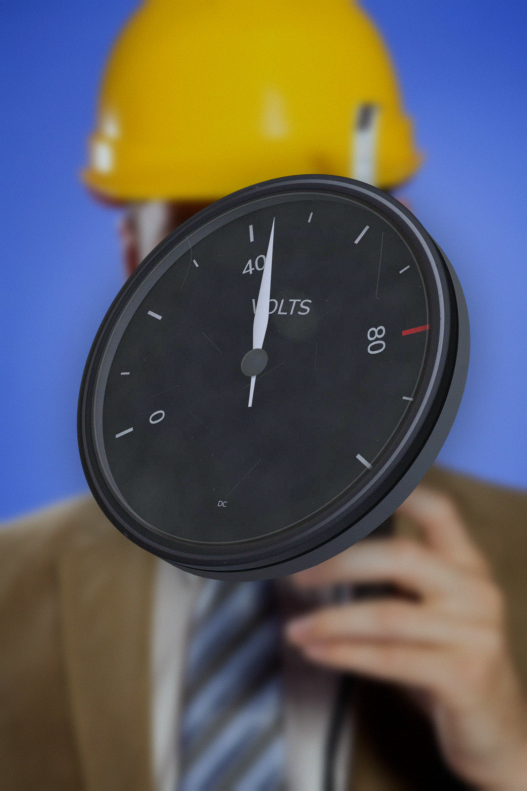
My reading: **45** V
